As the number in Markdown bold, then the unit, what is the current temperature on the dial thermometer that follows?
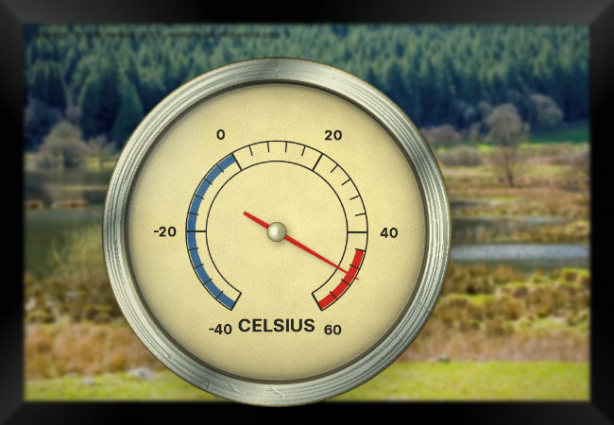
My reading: **50** °C
